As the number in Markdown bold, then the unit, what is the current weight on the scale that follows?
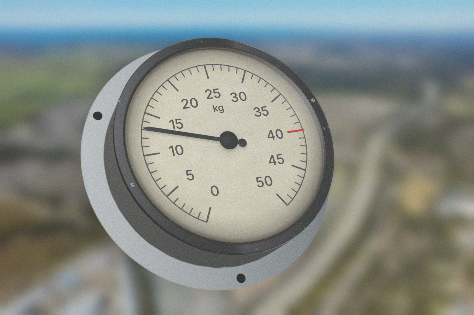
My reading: **13** kg
